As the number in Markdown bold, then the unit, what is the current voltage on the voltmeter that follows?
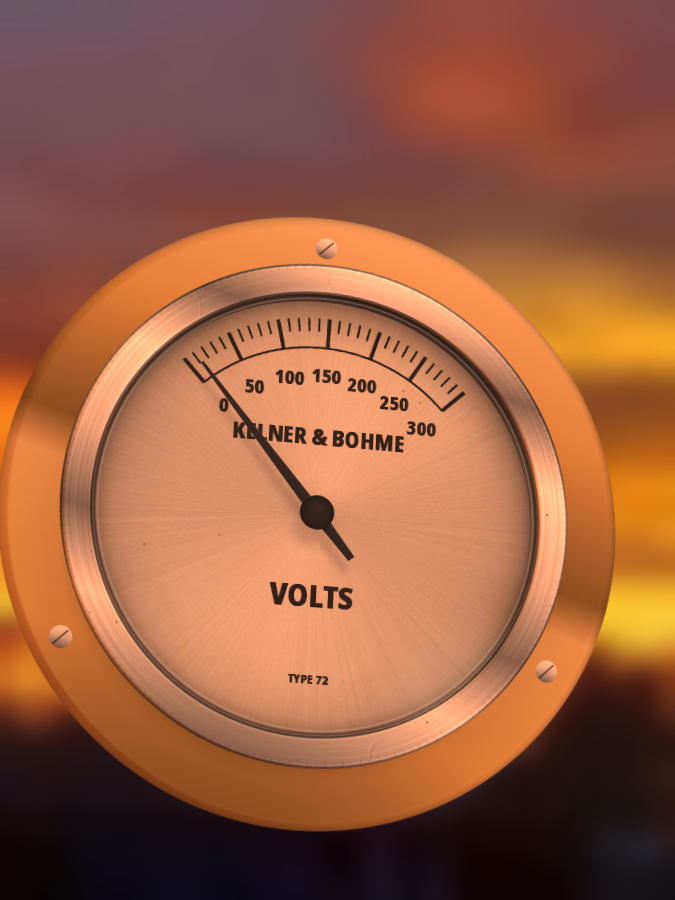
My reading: **10** V
